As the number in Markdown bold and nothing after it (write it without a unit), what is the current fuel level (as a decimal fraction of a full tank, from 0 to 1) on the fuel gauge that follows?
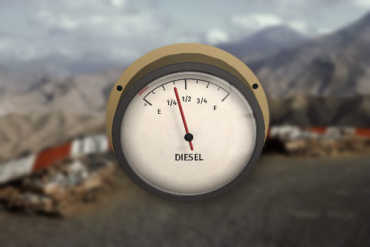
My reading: **0.375**
